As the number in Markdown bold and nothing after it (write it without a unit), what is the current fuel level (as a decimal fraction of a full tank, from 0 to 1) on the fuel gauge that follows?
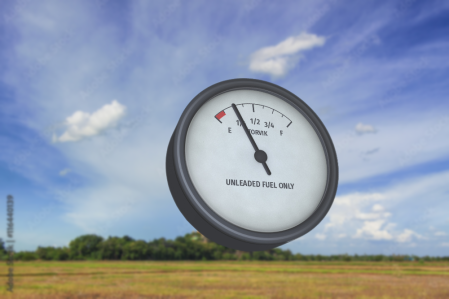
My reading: **0.25**
